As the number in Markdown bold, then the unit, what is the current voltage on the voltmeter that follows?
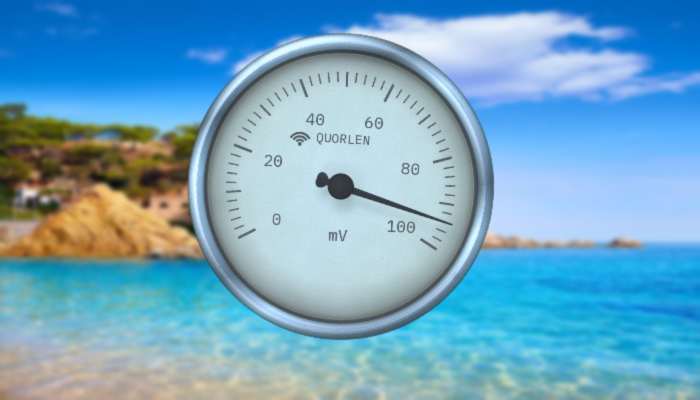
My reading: **94** mV
